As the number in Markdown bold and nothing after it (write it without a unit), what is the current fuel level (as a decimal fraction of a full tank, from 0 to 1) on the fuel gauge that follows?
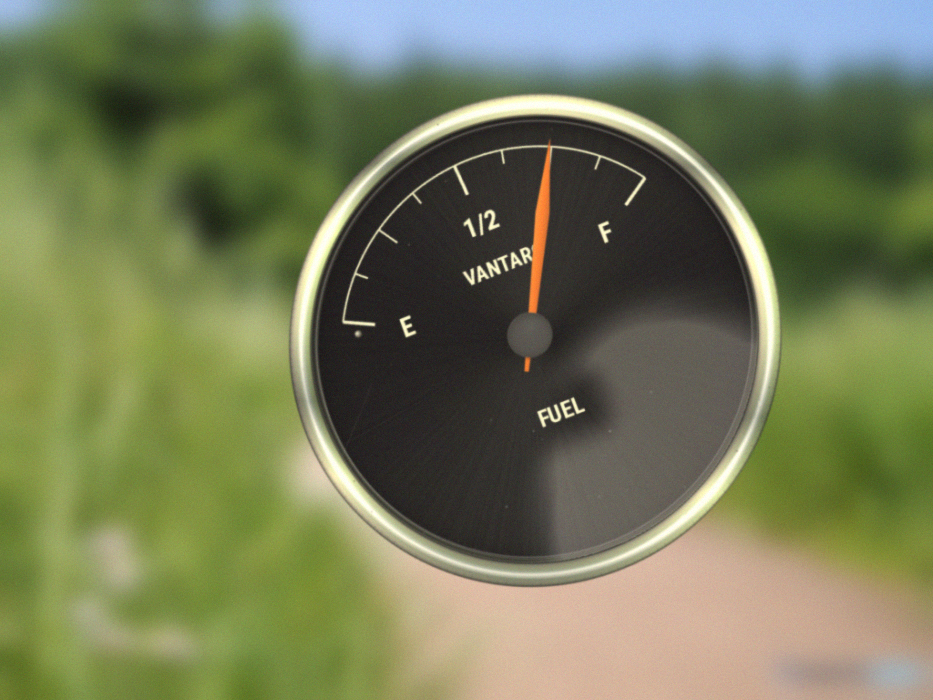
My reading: **0.75**
